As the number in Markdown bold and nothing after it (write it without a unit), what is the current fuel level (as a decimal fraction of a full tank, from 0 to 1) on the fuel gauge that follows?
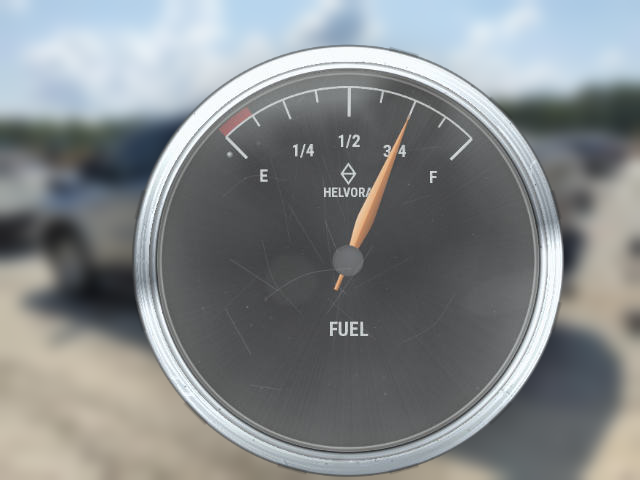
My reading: **0.75**
